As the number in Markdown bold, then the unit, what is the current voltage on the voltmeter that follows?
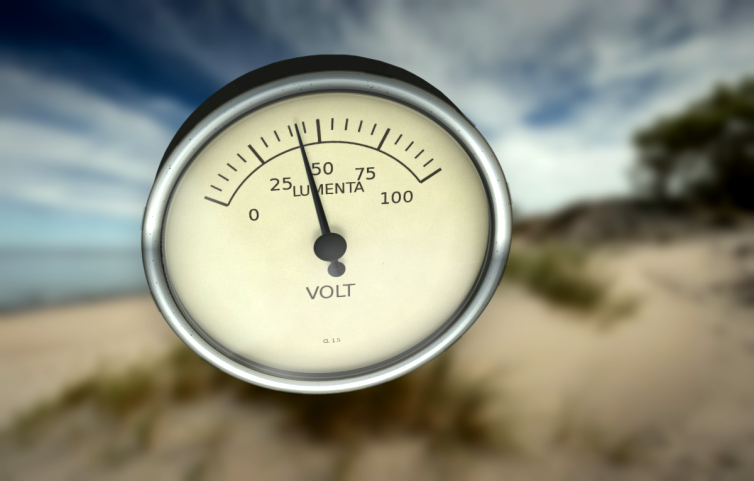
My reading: **42.5** V
